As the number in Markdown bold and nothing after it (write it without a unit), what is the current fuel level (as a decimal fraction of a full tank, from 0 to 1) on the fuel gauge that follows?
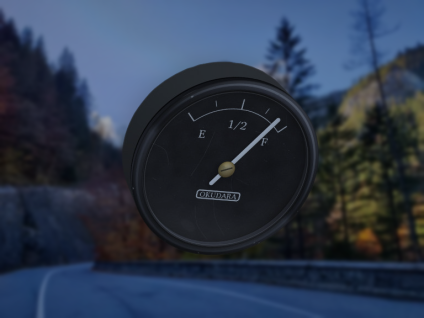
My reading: **0.875**
